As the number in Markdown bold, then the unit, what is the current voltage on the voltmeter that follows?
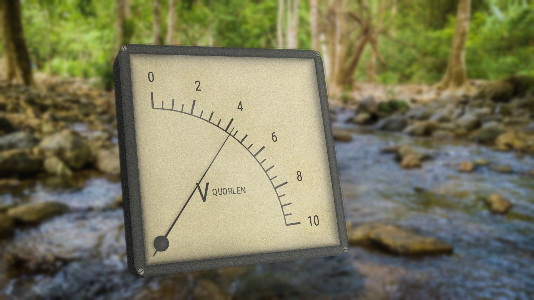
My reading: **4.25** V
